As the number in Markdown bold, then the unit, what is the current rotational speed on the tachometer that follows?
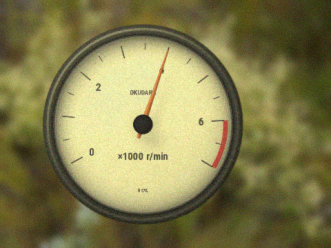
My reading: **4000** rpm
